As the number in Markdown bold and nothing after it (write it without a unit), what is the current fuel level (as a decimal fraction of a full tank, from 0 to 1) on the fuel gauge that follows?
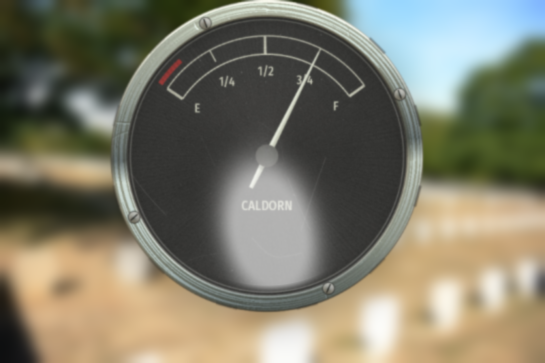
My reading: **0.75**
